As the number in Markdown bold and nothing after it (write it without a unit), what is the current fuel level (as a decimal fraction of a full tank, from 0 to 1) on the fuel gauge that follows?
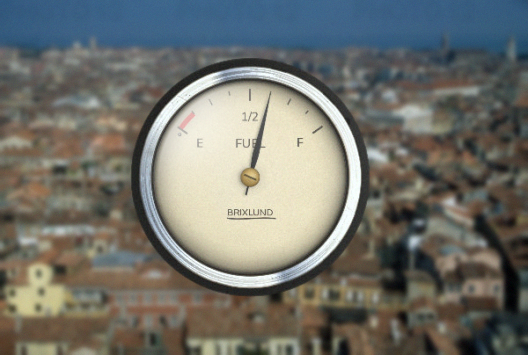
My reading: **0.625**
